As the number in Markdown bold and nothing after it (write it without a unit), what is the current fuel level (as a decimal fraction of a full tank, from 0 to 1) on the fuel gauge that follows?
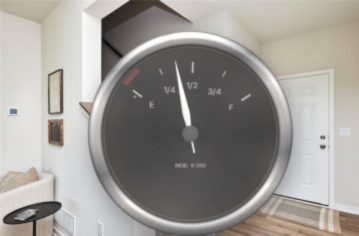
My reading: **0.375**
